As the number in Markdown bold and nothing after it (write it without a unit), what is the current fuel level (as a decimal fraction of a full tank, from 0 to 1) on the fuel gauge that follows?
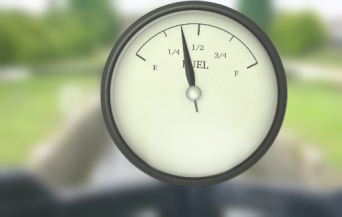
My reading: **0.375**
